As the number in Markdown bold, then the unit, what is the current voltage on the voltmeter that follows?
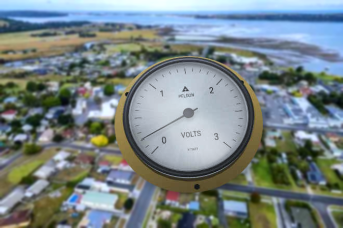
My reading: **0.2** V
